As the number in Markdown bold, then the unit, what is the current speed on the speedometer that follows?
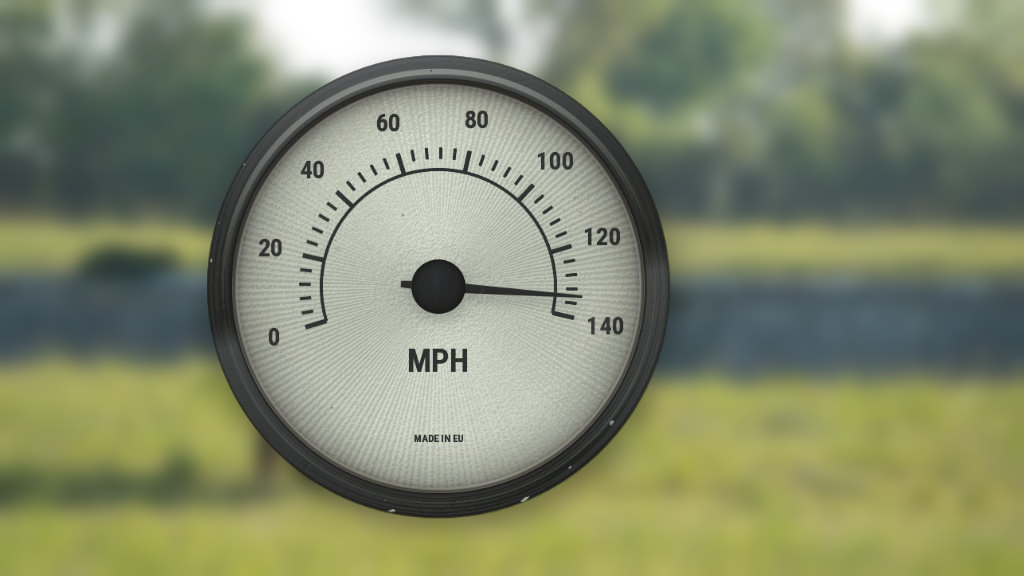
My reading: **134** mph
